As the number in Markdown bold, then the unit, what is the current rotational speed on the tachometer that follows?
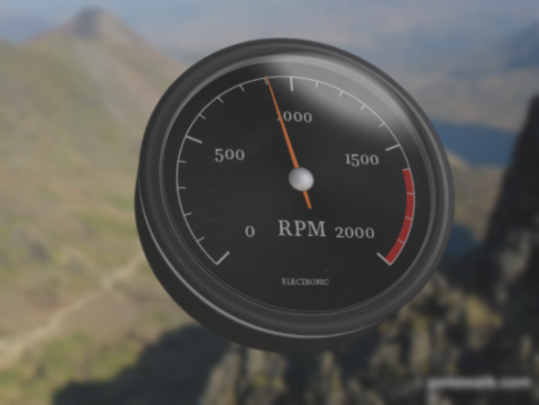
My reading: **900** rpm
